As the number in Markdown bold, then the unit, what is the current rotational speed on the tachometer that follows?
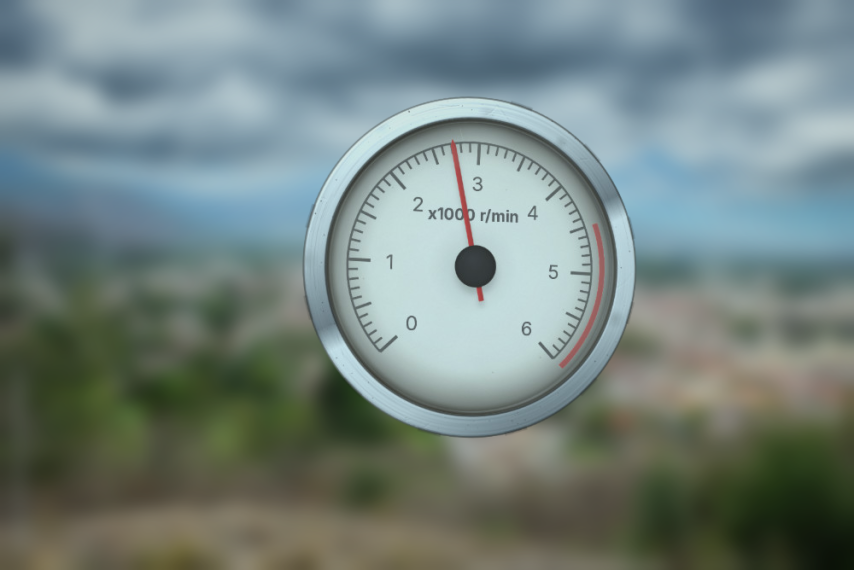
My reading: **2700** rpm
